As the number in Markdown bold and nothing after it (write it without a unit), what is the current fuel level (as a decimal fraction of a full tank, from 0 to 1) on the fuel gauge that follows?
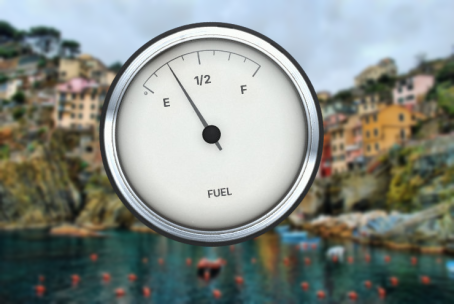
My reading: **0.25**
